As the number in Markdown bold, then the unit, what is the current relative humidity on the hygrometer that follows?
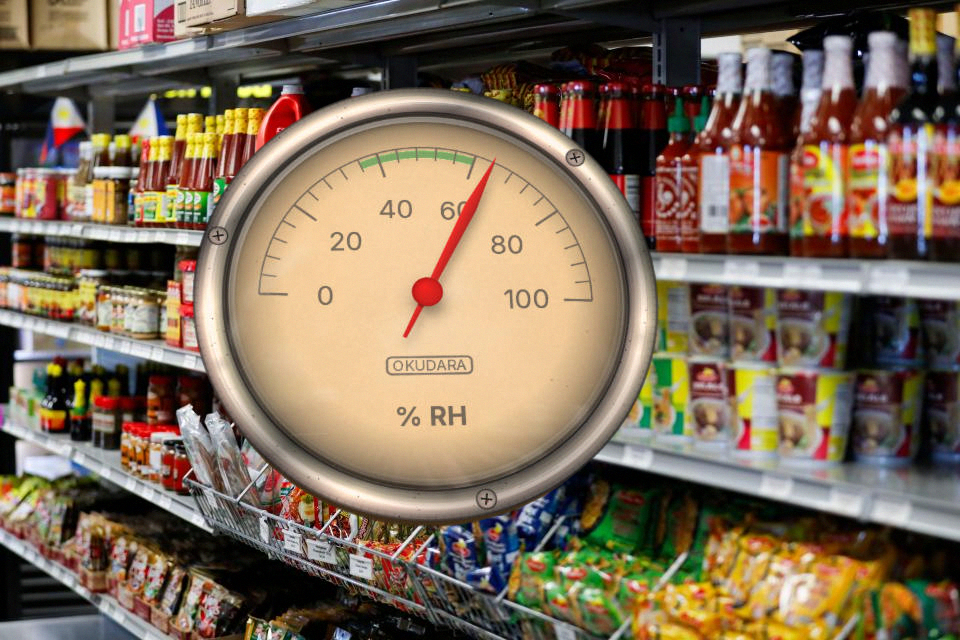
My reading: **64** %
